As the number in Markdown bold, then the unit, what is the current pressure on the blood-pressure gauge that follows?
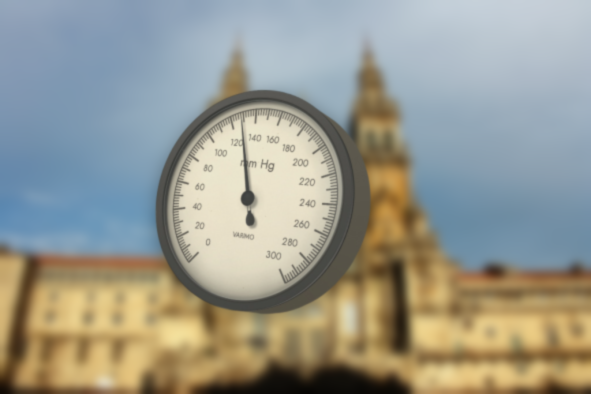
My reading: **130** mmHg
